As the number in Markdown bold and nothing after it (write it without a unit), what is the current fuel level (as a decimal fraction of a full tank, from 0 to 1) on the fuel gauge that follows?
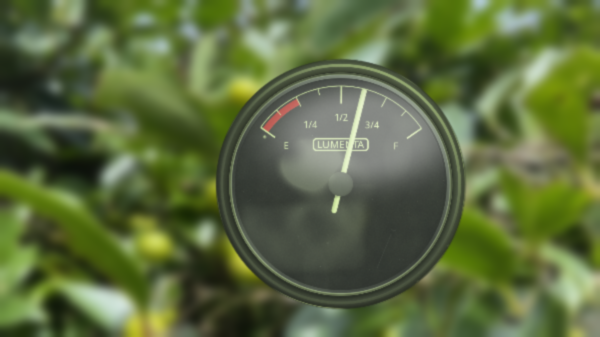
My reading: **0.625**
